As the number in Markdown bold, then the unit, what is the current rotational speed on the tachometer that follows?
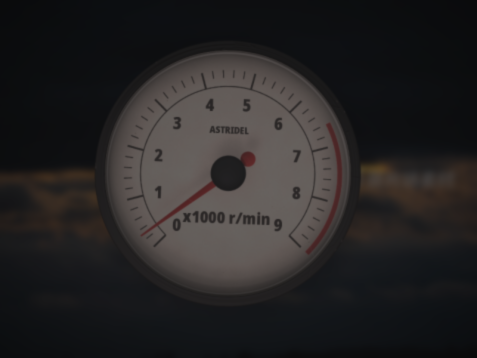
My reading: **300** rpm
